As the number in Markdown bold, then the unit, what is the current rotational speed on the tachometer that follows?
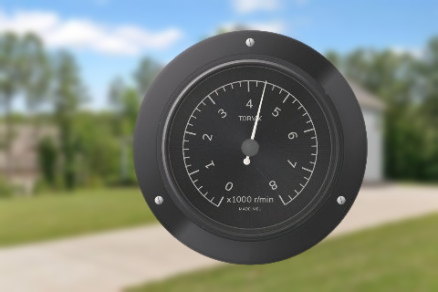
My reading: **4400** rpm
